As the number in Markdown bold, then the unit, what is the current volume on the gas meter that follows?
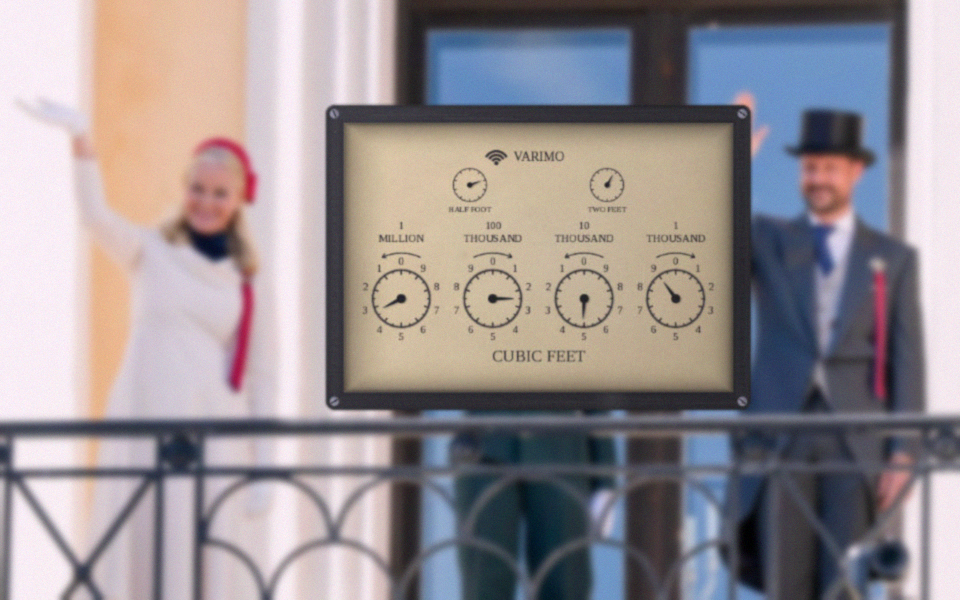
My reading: **324900** ft³
